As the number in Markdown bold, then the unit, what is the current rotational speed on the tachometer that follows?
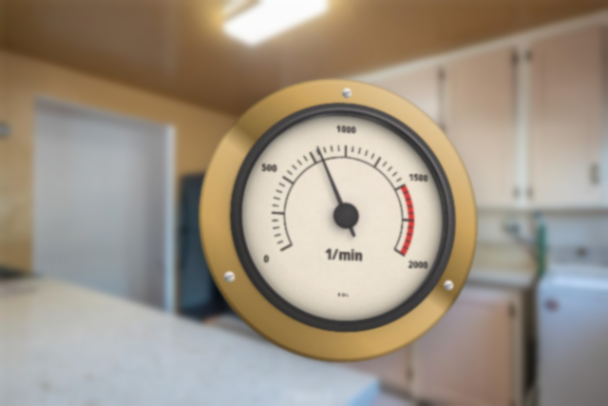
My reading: **800** rpm
